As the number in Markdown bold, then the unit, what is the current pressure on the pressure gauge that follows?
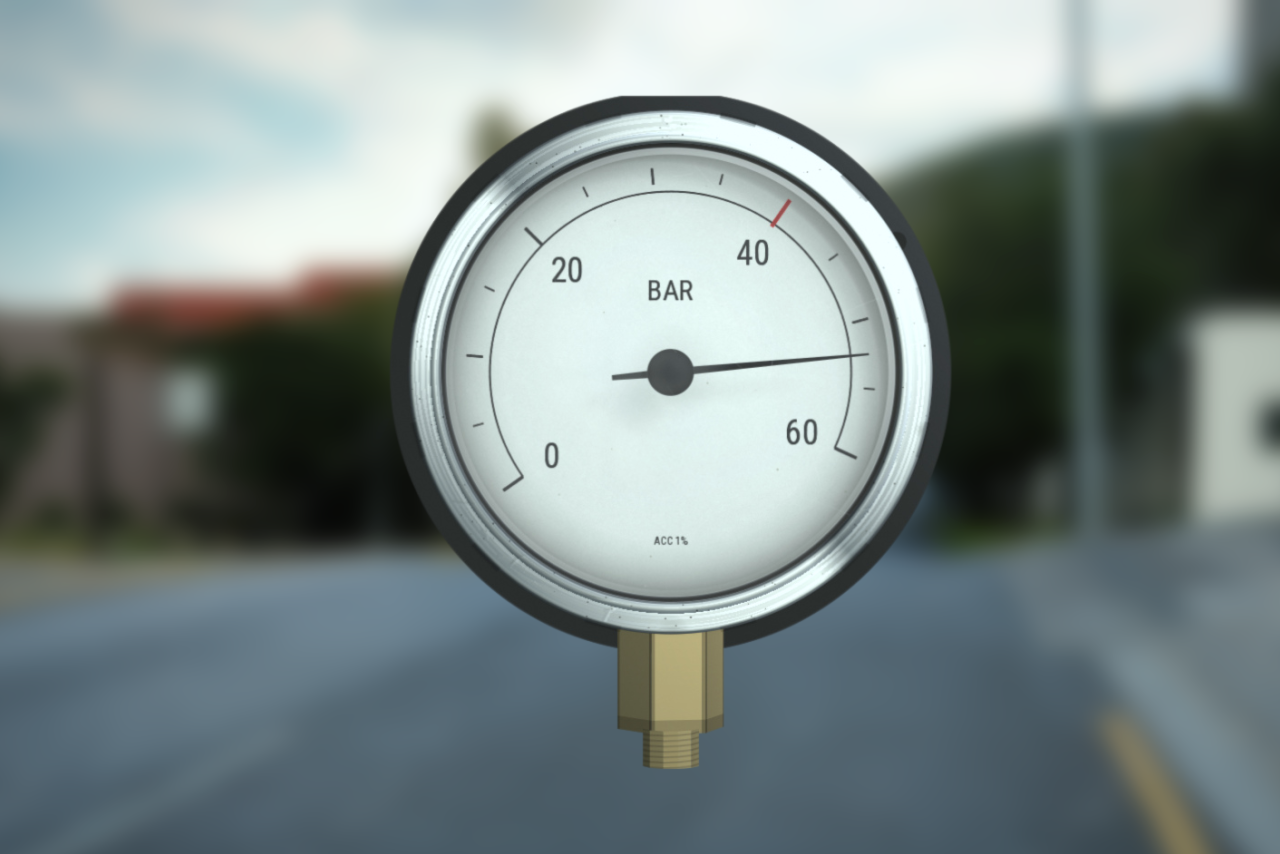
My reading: **52.5** bar
